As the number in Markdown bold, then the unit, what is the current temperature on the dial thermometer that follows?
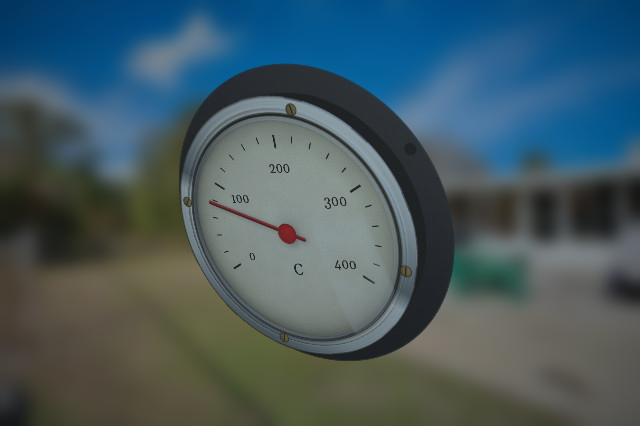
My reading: **80** °C
